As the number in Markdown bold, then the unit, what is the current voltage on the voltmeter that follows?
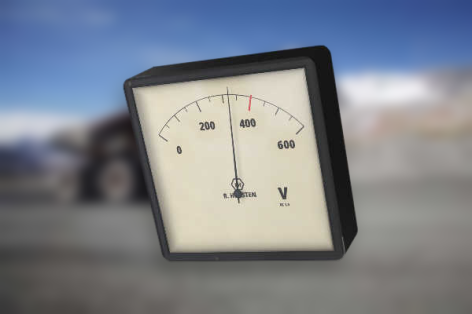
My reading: **325** V
